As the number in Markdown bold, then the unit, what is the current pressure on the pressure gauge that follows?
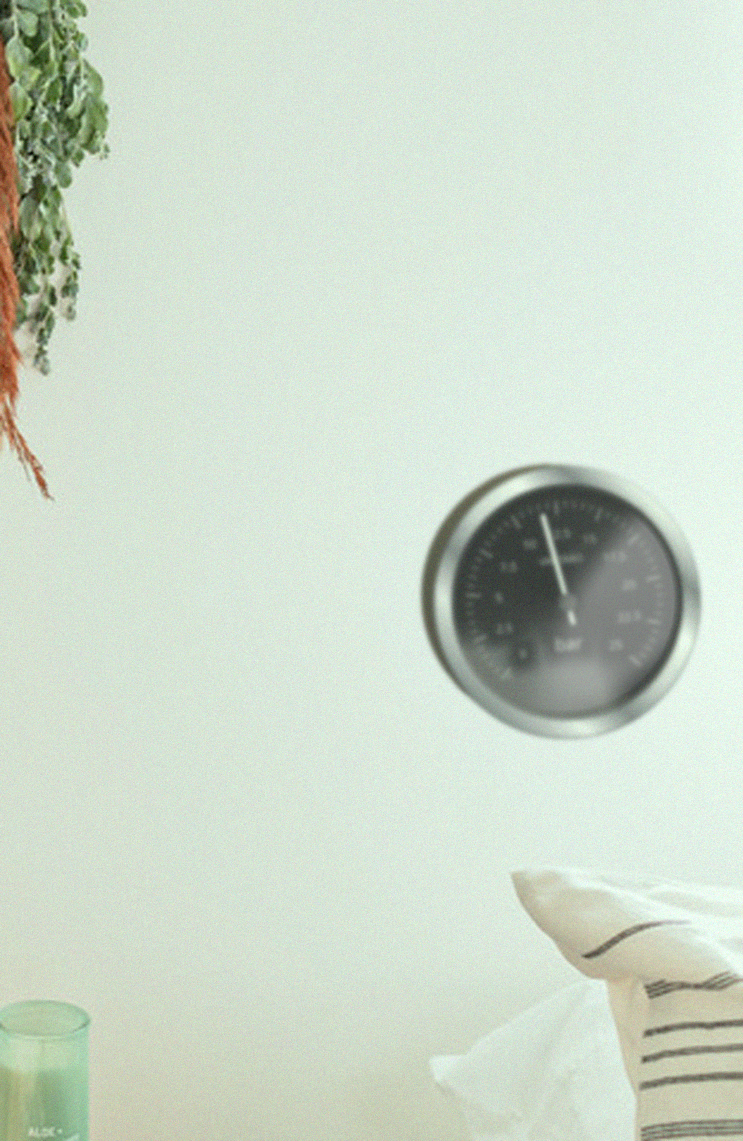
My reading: **11.5** bar
